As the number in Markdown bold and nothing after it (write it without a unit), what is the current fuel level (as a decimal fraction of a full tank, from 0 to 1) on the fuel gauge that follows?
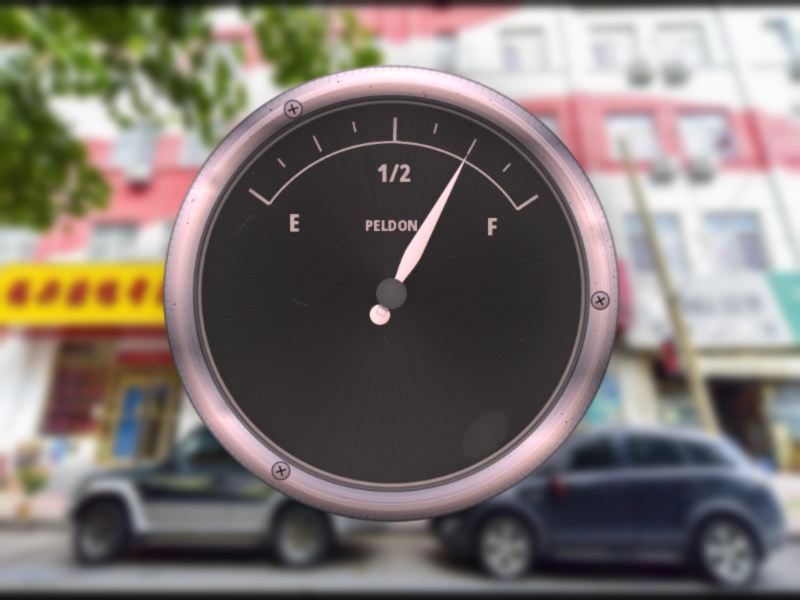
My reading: **0.75**
